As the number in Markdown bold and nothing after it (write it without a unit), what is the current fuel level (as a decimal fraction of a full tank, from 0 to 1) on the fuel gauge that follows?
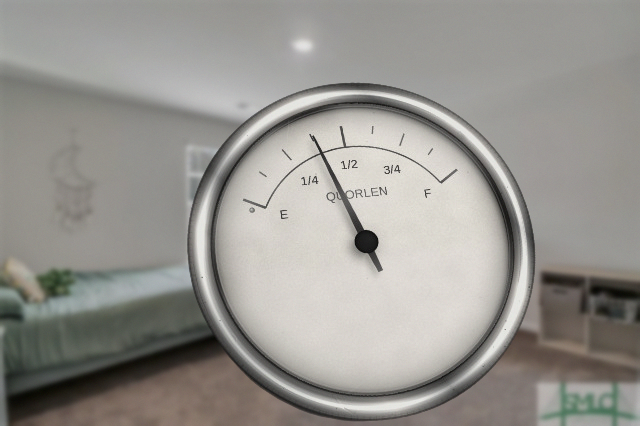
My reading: **0.375**
